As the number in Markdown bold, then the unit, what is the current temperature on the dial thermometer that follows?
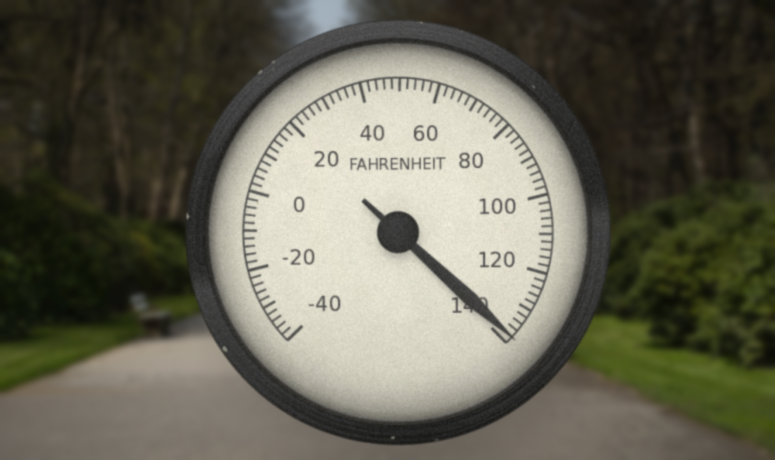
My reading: **138** °F
